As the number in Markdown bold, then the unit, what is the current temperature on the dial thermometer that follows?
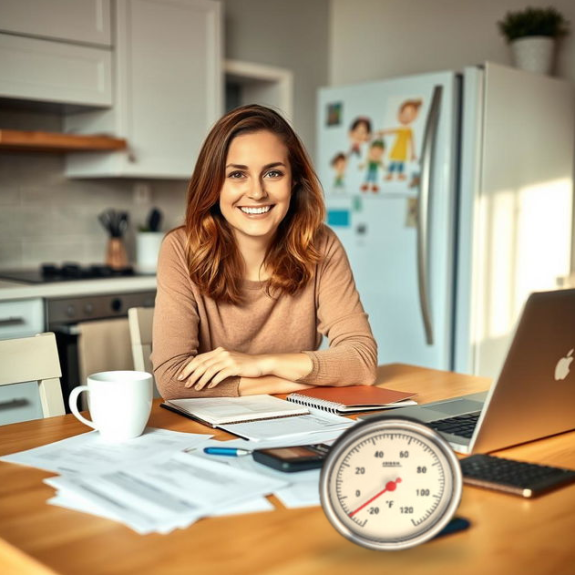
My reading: **-10** °F
